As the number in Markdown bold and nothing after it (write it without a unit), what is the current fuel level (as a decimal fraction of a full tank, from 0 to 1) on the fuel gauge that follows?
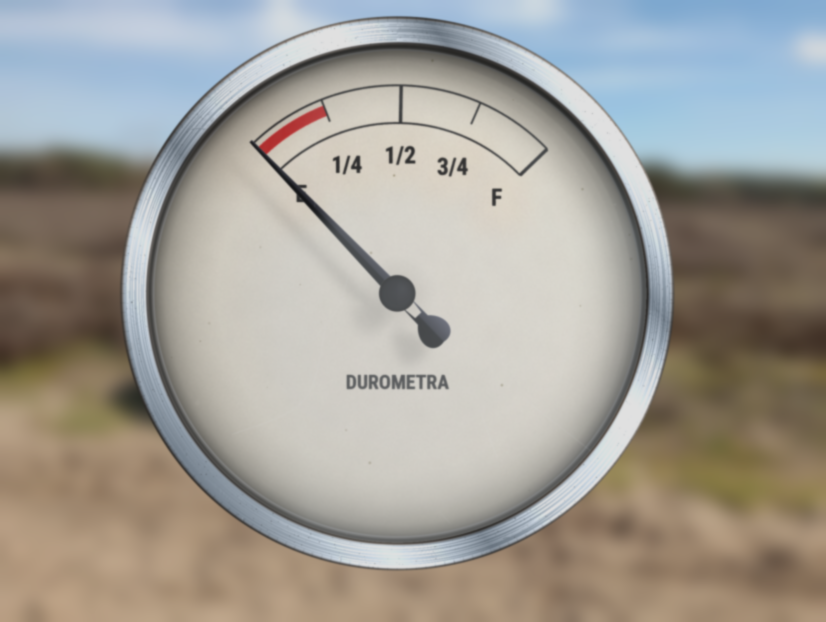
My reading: **0**
